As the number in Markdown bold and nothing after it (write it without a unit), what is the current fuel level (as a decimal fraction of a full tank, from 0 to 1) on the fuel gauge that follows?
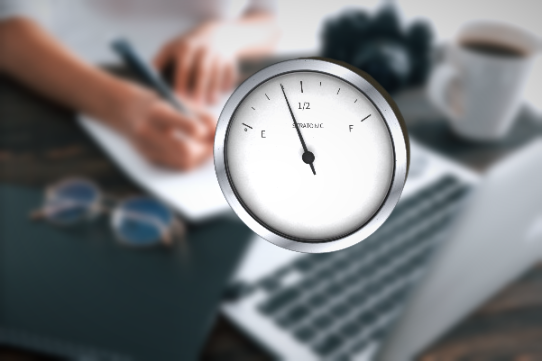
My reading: **0.375**
